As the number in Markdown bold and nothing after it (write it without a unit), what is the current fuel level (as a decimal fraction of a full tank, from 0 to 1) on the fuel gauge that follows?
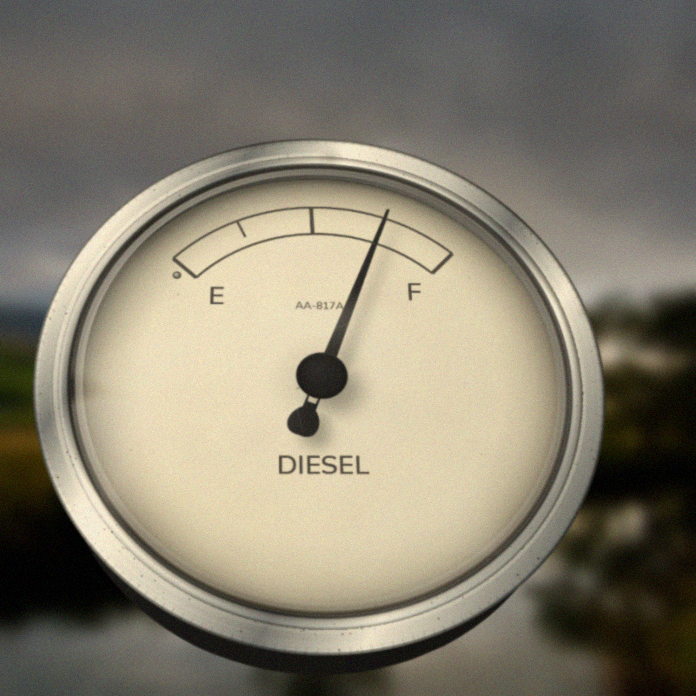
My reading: **0.75**
